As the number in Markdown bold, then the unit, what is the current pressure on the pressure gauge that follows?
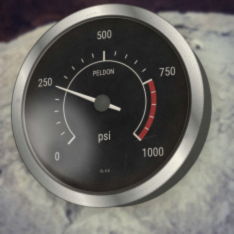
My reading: **250** psi
